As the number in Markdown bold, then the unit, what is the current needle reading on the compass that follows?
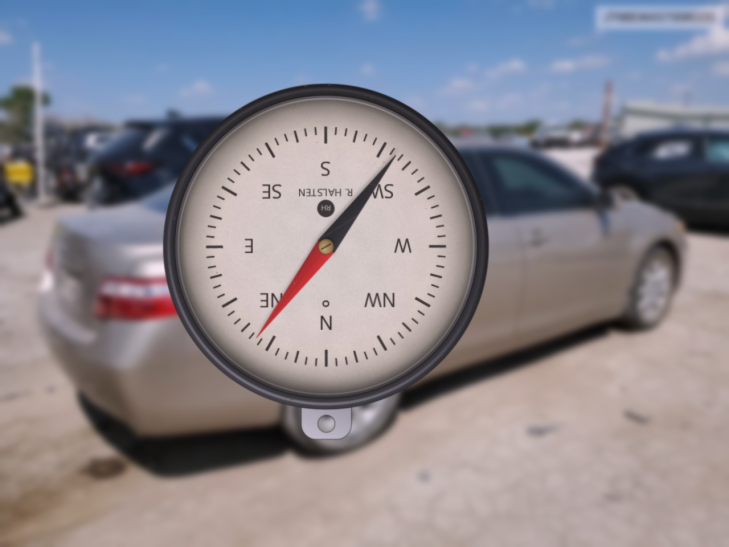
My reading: **37.5** °
